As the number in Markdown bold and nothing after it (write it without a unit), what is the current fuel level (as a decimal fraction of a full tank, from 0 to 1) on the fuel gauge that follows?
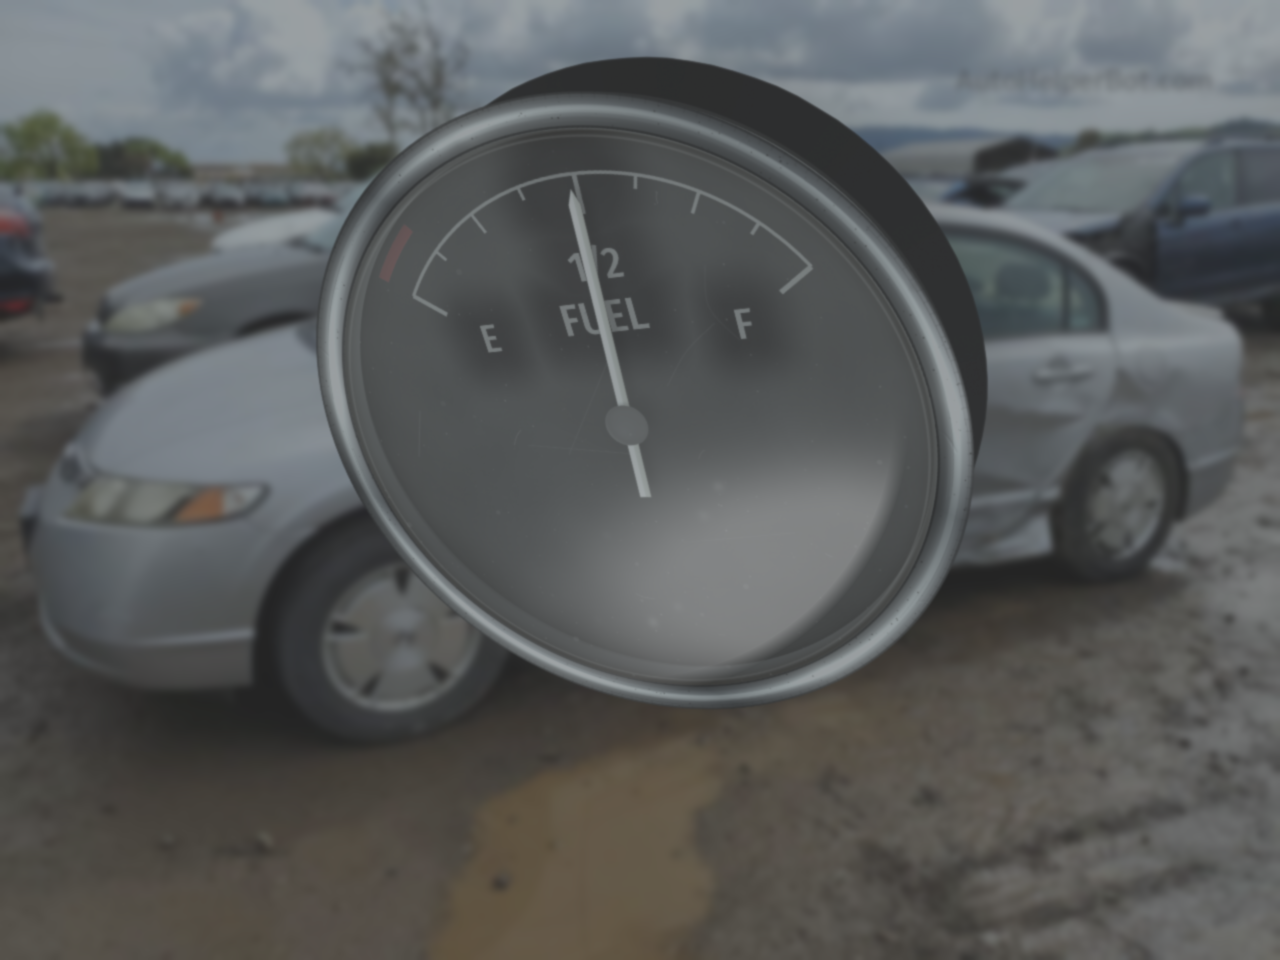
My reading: **0.5**
